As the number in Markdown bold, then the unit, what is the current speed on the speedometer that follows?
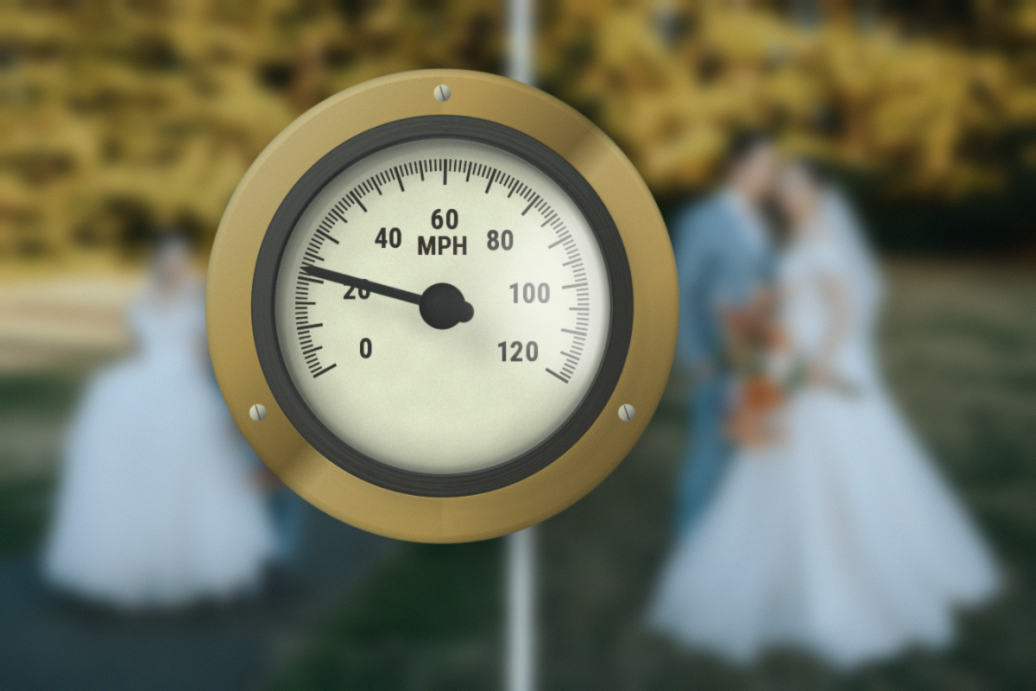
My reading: **22** mph
